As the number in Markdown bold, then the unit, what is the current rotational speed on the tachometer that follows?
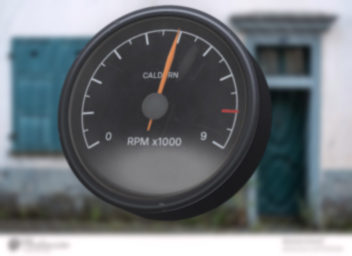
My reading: **5000** rpm
